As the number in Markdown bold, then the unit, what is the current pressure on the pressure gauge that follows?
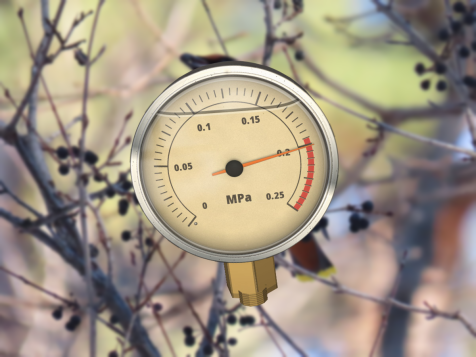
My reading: **0.2** MPa
